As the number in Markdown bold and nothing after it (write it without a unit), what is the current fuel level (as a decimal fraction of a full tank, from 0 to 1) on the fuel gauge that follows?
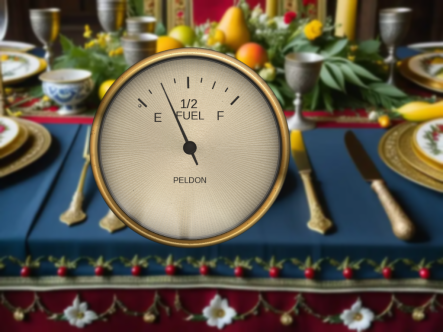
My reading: **0.25**
